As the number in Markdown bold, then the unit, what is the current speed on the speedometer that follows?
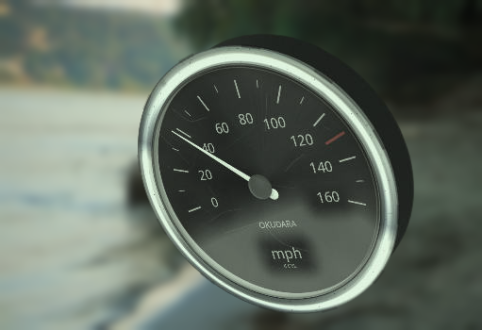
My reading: **40** mph
